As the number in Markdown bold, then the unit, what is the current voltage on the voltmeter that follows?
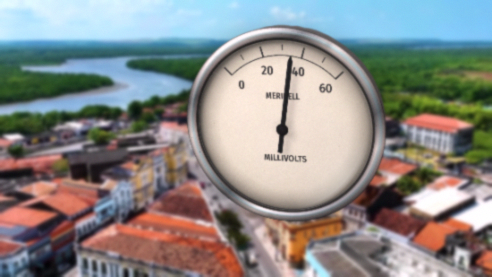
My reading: **35** mV
